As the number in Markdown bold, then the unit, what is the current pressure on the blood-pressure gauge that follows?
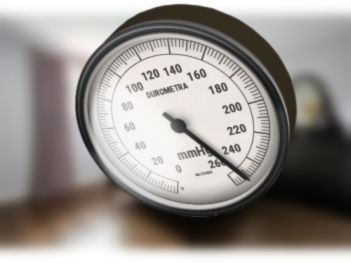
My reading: **250** mmHg
